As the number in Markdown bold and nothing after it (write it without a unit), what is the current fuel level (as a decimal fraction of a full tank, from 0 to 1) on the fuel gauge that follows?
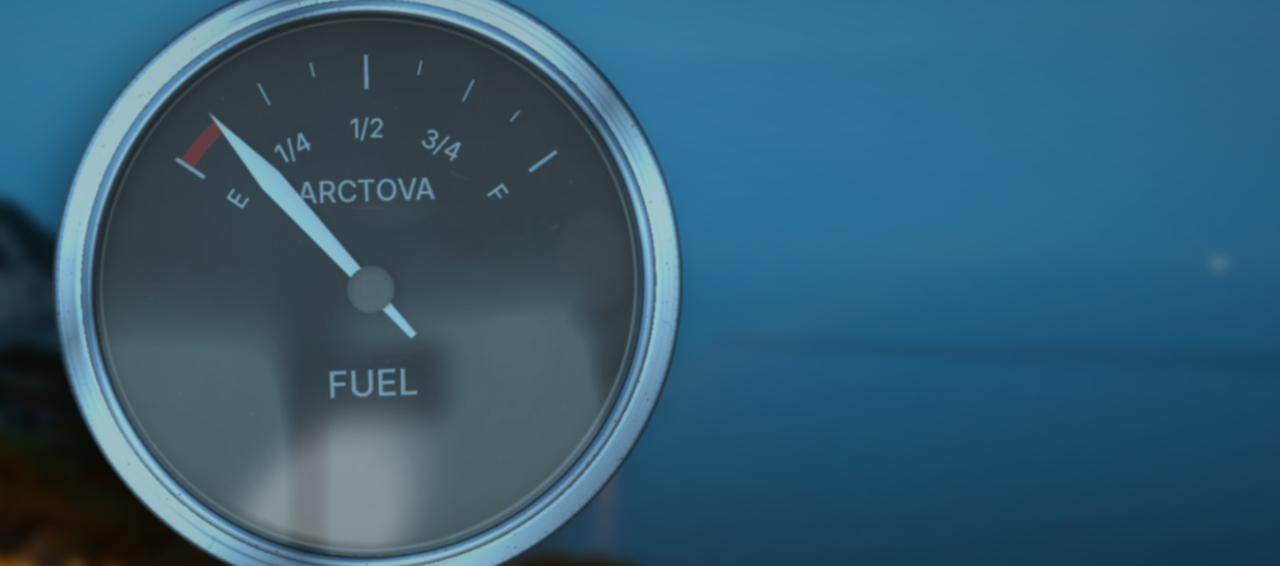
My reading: **0.125**
